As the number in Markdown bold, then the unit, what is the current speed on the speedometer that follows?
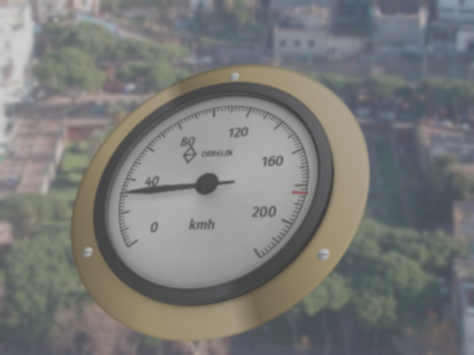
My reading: **30** km/h
